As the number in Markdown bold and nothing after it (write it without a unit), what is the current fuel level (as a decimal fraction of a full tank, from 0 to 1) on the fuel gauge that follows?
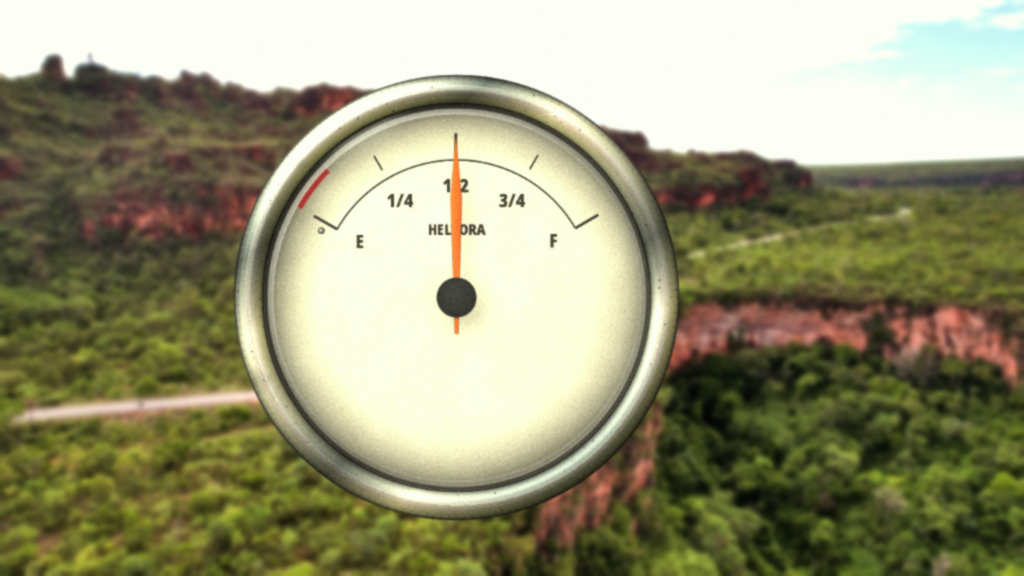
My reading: **0.5**
